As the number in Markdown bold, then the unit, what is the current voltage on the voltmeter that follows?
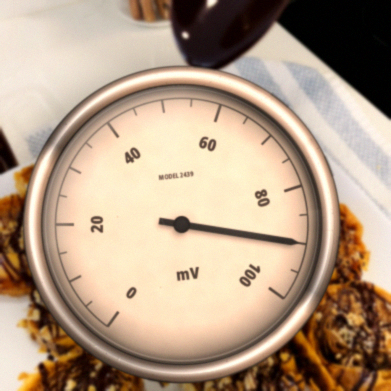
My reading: **90** mV
